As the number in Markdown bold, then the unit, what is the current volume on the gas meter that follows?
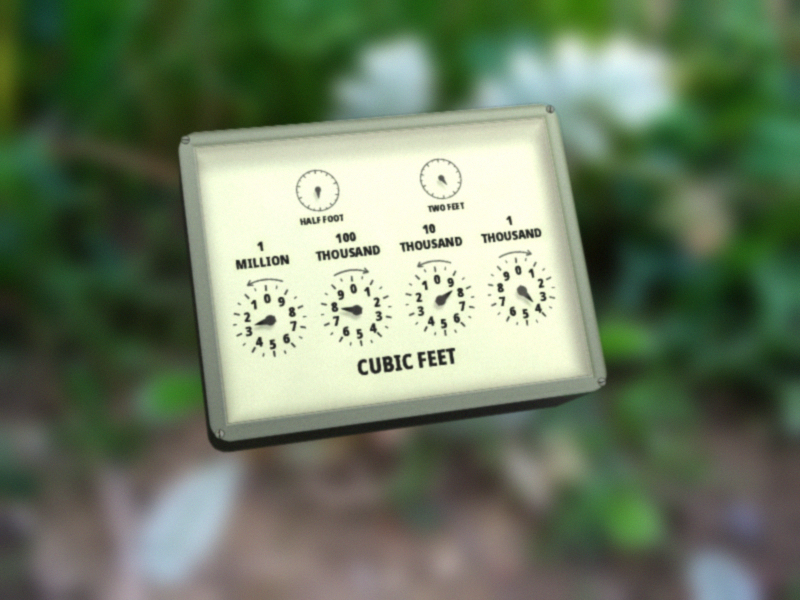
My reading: **278400** ft³
